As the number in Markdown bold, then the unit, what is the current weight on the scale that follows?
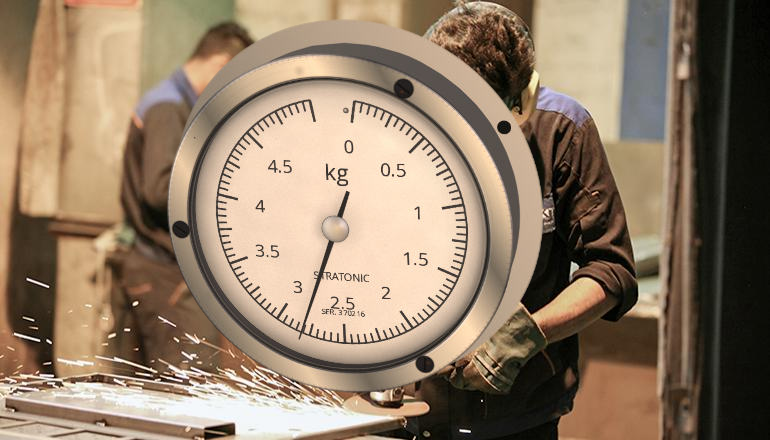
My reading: **2.8** kg
